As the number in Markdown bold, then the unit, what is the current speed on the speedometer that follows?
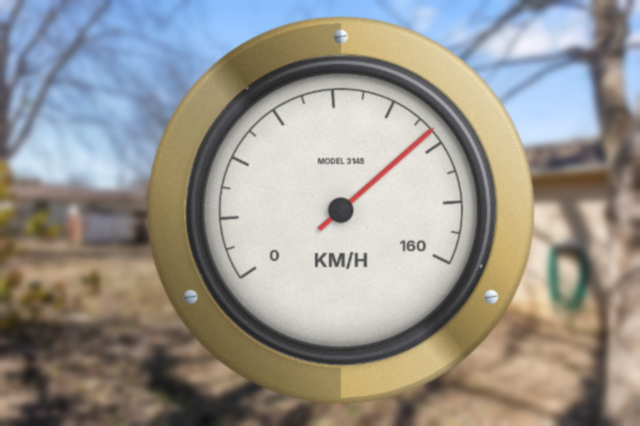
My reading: **115** km/h
